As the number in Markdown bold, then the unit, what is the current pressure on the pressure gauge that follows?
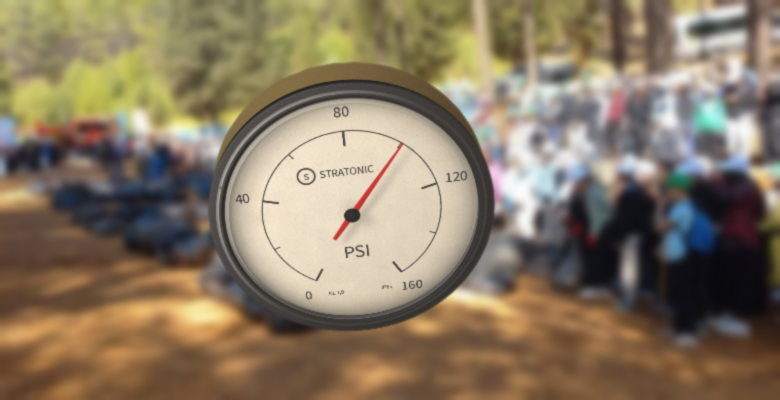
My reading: **100** psi
